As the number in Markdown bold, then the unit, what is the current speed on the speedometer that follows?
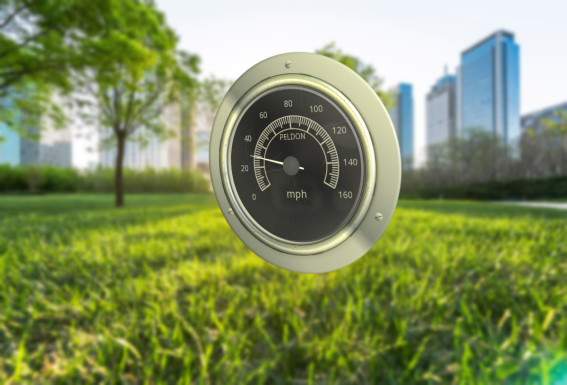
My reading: **30** mph
